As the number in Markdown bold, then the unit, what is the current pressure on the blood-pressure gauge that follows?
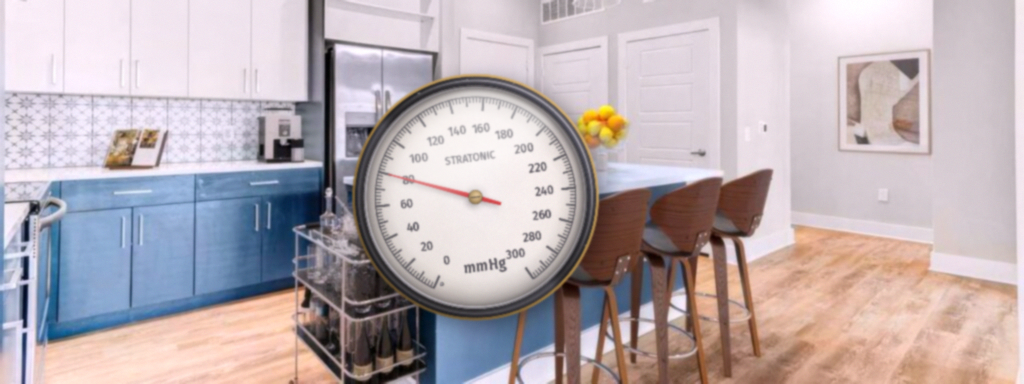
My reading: **80** mmHg
